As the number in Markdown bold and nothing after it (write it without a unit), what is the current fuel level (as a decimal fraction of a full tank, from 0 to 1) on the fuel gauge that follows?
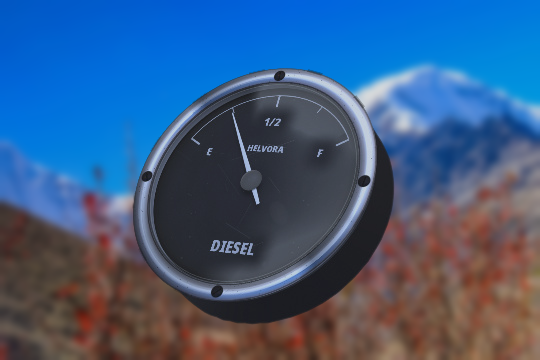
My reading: **0.25**
